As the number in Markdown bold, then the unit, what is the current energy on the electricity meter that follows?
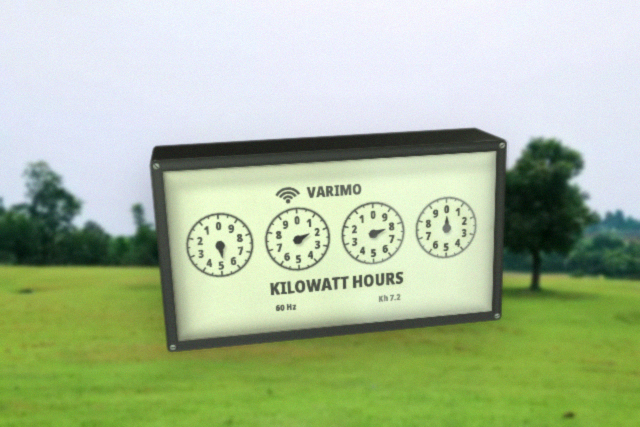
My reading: **5180** kWh
